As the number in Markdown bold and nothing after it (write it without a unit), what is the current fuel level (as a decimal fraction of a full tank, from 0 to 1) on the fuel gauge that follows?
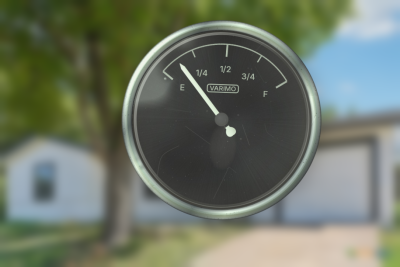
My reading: **0.125**
